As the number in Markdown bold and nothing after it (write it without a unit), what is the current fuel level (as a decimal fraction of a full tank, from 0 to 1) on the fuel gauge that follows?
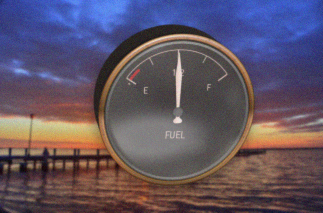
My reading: **0.5**
